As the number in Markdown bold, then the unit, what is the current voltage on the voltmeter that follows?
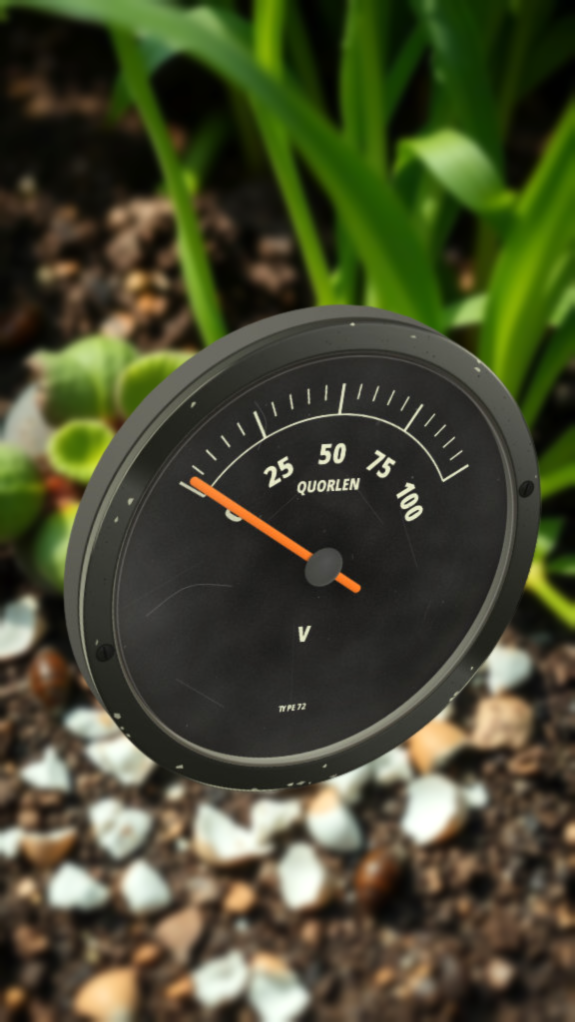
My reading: **2.5** V
